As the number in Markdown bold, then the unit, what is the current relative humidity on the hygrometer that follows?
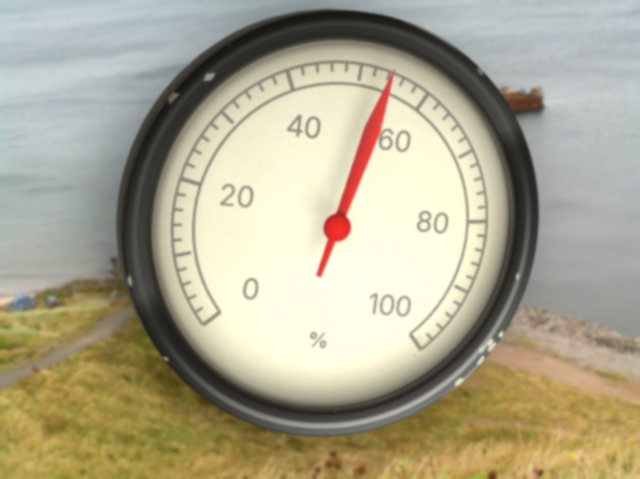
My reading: **54** %
